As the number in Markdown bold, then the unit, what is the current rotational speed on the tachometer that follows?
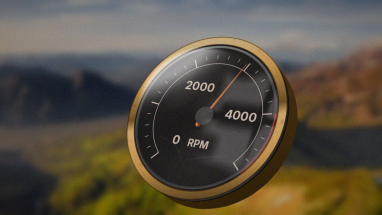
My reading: **3000** rpm
